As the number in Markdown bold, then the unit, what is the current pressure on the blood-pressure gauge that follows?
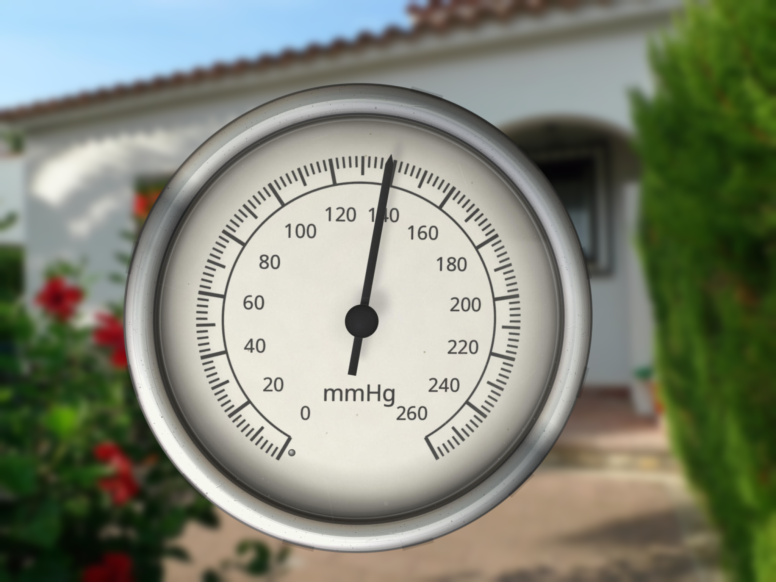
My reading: **138** mmHg
